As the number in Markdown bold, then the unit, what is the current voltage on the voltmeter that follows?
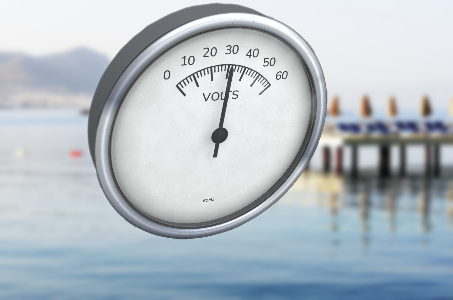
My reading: **30** V
